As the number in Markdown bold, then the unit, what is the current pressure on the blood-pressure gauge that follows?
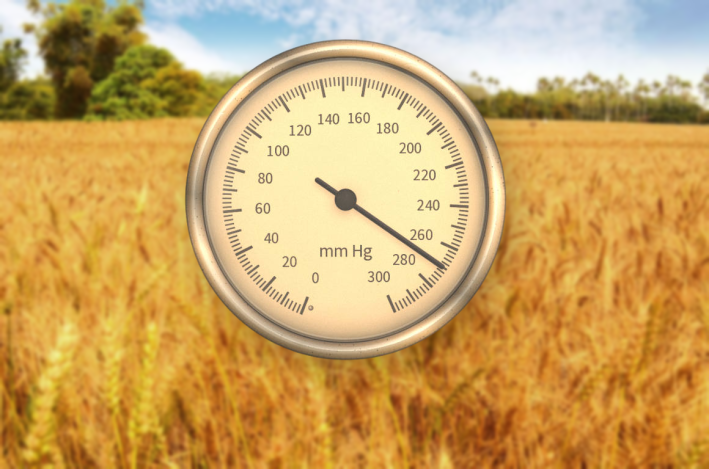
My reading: **270** mmHg
